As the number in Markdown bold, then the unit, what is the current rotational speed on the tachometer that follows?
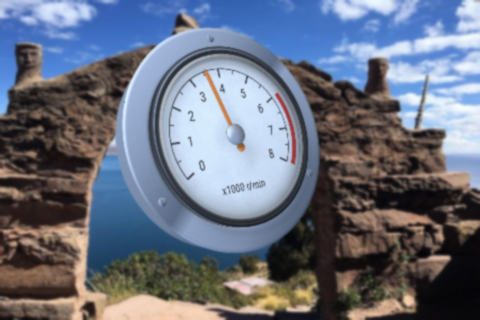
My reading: **3500** rpm
